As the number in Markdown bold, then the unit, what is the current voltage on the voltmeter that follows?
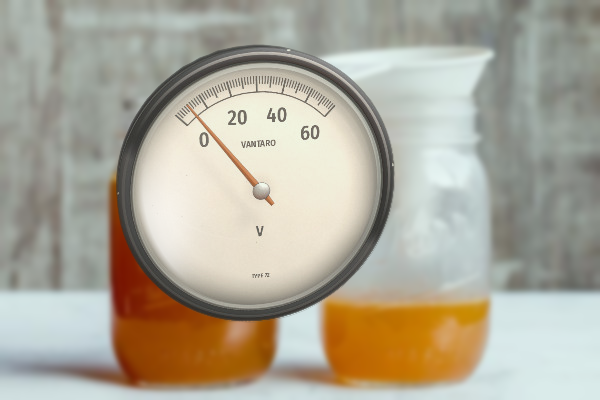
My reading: **5** V
